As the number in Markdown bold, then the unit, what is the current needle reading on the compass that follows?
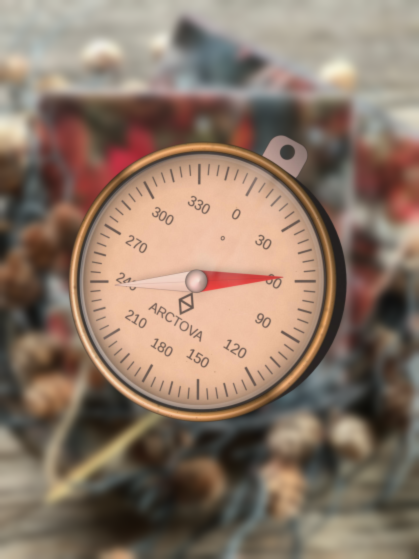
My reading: **57.5** °
